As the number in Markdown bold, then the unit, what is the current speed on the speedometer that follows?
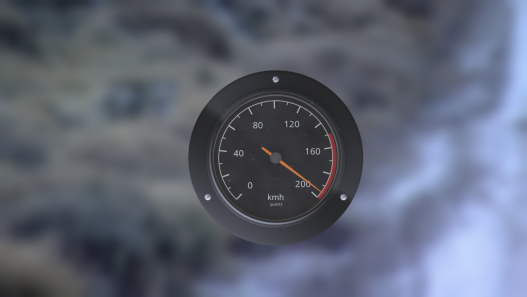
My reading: **195** km/h
